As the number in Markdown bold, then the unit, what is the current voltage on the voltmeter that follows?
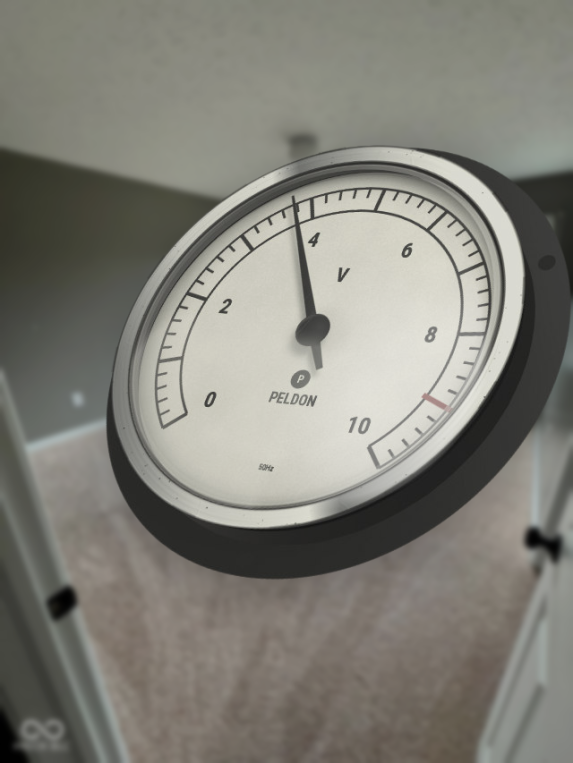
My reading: **3.8** V
